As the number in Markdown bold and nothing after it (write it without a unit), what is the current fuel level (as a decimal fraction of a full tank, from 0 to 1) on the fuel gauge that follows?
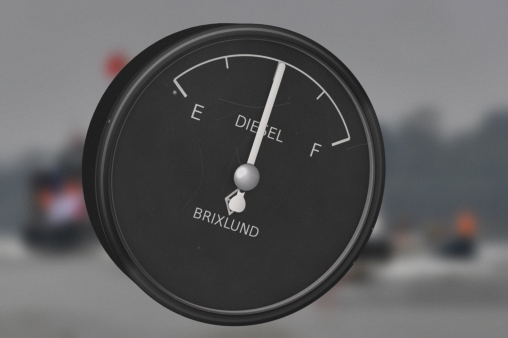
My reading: **0.5**
